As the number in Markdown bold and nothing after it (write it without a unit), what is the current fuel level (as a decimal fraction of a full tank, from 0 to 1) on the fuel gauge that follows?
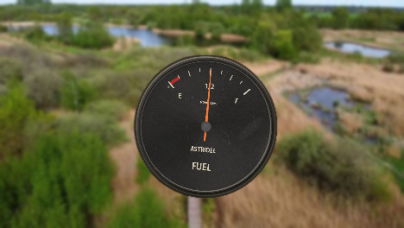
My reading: **0.5**
